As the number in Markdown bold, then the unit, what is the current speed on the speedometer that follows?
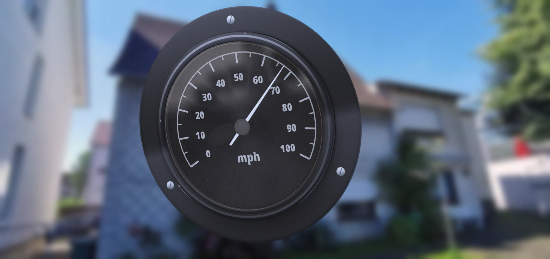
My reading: **67.5** mph
